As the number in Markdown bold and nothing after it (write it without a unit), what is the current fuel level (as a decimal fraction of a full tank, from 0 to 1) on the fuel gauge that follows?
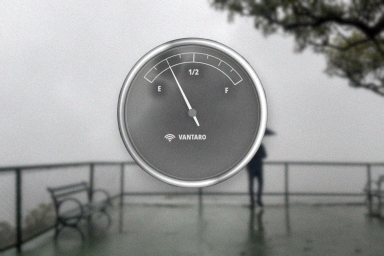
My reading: **0.25**
